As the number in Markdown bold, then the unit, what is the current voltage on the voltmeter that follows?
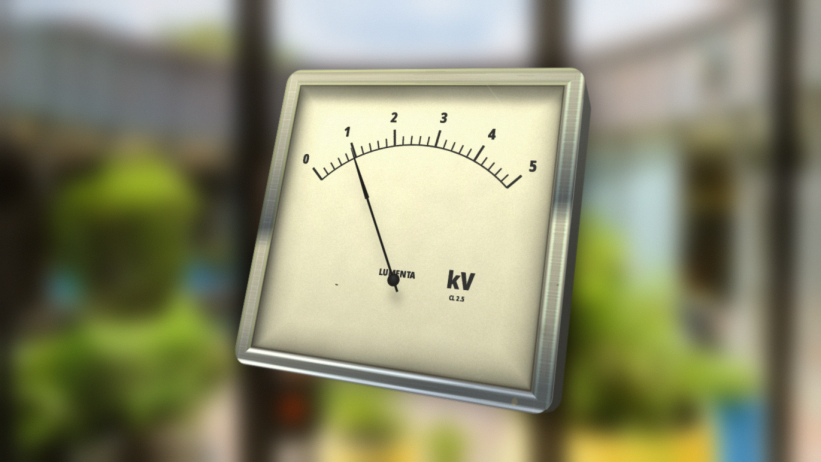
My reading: **1** kV
